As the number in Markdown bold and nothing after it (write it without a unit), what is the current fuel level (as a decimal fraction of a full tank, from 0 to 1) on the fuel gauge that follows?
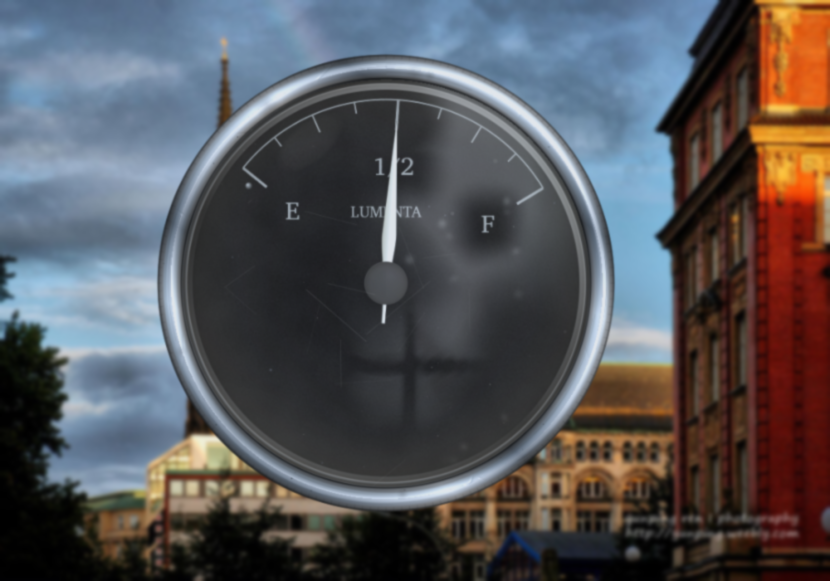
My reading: **0.5**
